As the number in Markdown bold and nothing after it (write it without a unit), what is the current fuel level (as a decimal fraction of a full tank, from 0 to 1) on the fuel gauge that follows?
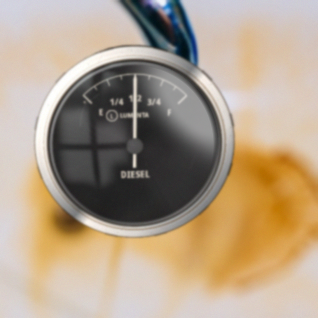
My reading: **0.5**
